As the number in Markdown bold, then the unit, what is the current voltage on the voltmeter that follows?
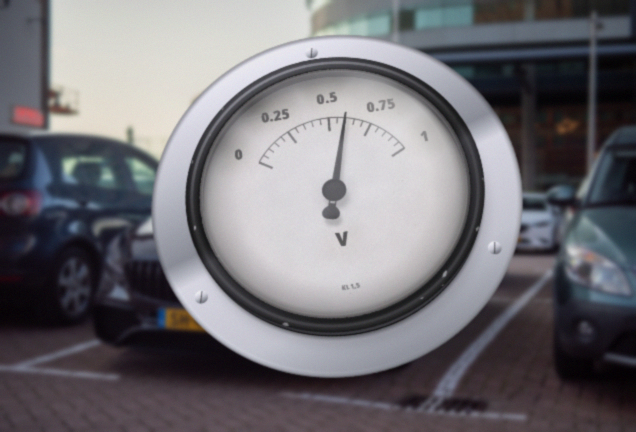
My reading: **0.6** V
